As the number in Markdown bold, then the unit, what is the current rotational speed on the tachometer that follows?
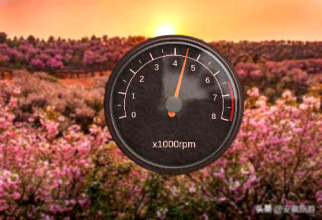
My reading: **4500** rpm
